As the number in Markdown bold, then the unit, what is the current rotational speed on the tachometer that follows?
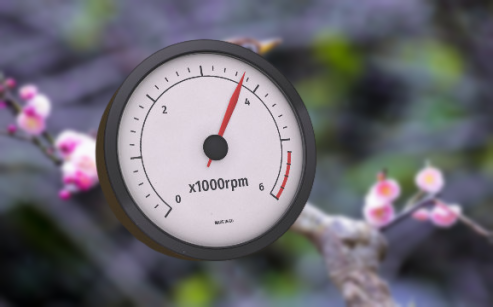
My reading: **3700** rpm
